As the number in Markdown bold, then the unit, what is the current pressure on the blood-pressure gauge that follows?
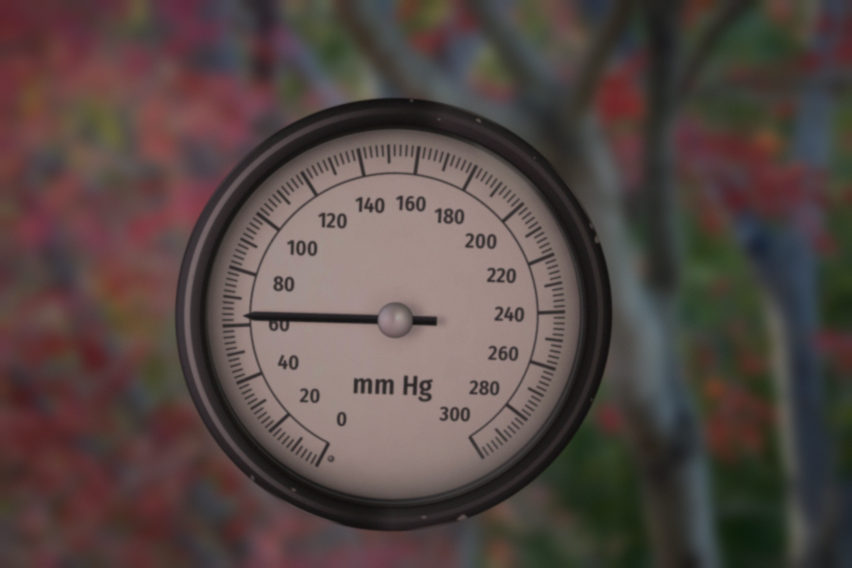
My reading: **64** mmHg
